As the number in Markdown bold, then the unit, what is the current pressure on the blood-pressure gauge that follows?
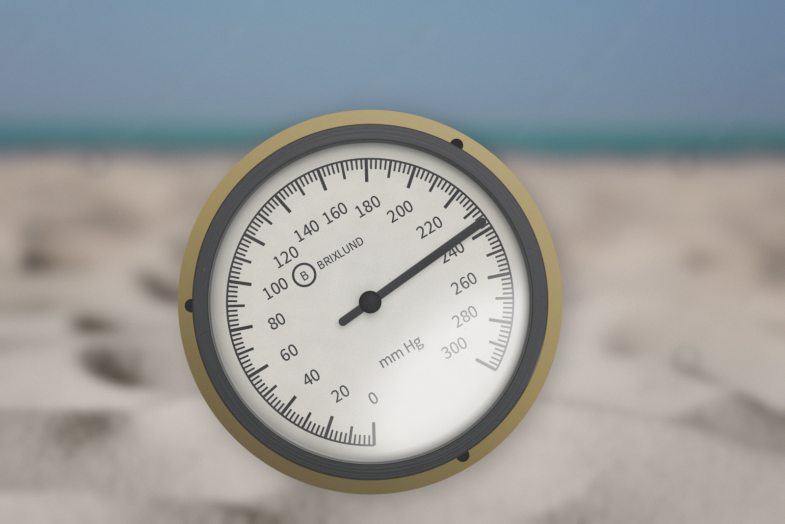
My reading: **236** mmHg
